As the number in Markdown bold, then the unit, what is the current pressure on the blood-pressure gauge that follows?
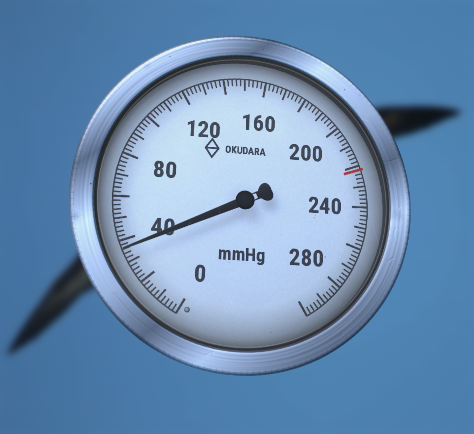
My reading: **36** mmHg
